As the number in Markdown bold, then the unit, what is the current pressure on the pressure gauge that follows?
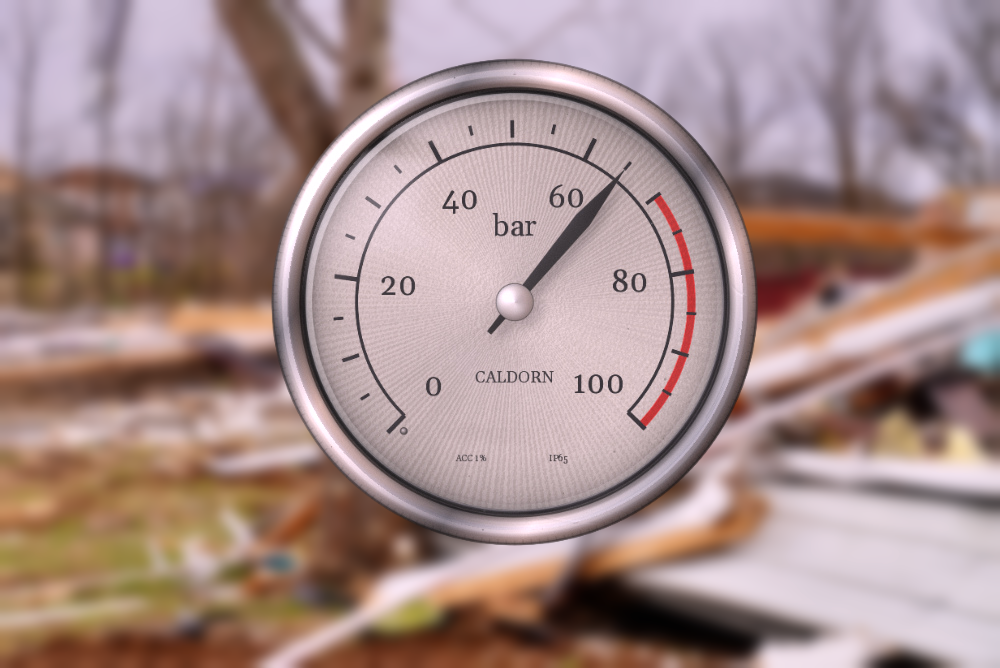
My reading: **65** bar
